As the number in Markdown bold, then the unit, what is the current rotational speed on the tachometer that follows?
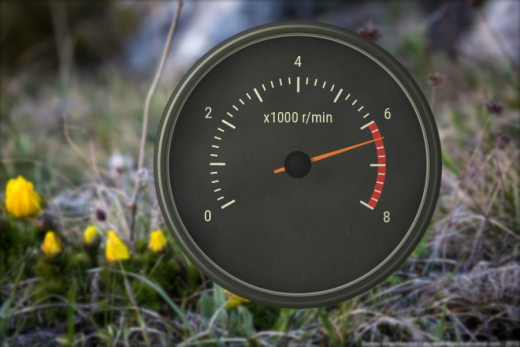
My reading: **6400** rpm
